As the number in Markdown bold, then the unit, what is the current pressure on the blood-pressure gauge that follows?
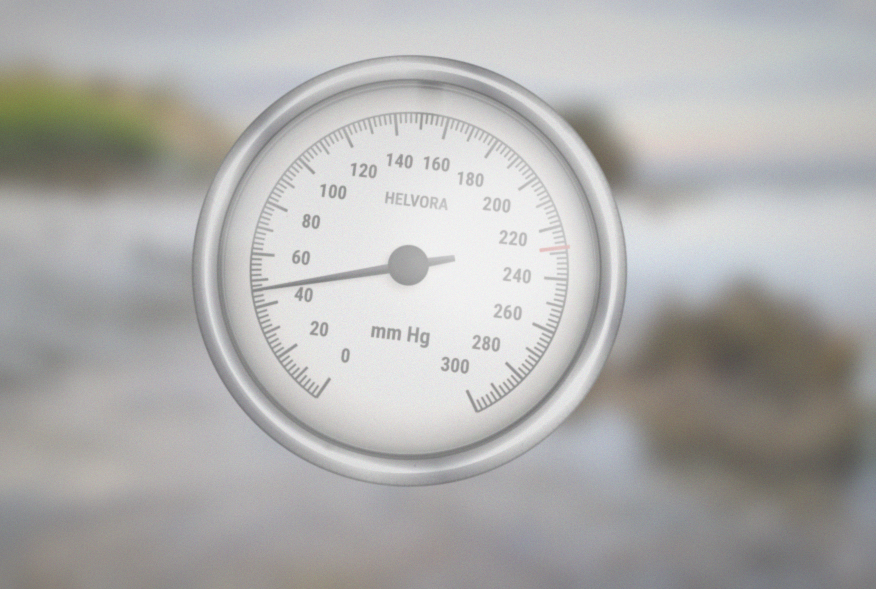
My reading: **46** mmHg
